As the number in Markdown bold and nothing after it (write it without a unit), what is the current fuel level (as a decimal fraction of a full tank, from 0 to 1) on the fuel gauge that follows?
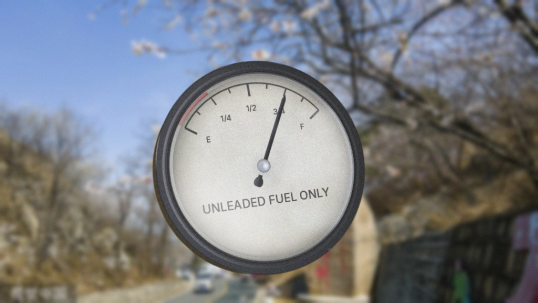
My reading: **0.75**
